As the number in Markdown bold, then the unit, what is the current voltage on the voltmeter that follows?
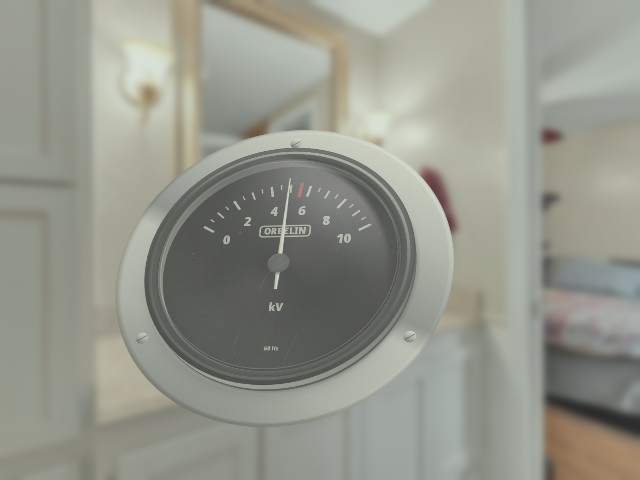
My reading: **5** kV
